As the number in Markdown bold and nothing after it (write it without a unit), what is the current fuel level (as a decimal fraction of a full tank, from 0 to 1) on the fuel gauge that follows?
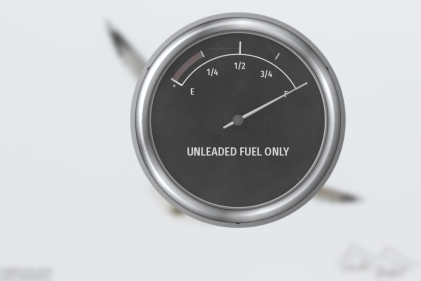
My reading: **1**
